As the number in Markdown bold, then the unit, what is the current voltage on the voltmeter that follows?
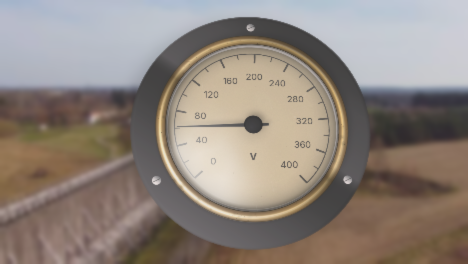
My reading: **60** V
